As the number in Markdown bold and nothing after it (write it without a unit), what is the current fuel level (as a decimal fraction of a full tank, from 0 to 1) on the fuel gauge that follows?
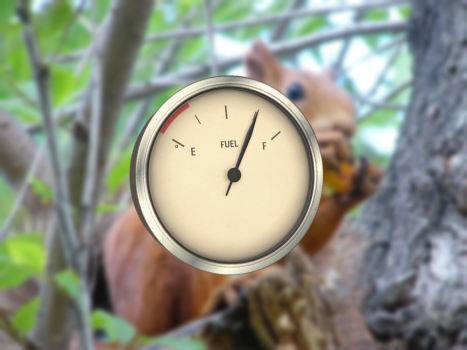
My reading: **0.75**
